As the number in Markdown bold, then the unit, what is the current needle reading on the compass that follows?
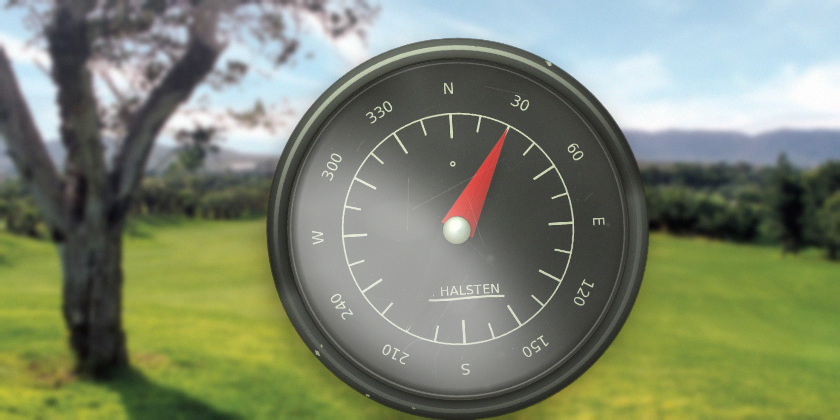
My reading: **30** °
